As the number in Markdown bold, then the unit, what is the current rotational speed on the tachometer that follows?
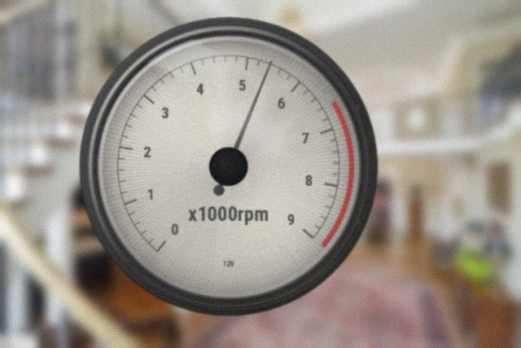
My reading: **5400** rpm
